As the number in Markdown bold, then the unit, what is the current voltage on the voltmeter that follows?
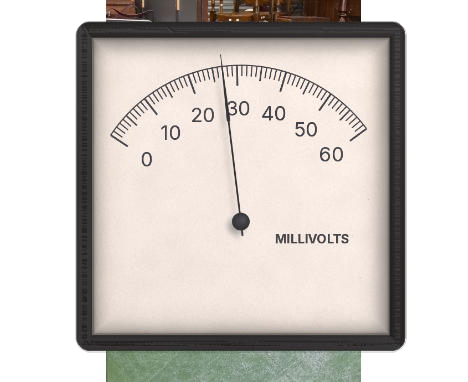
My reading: **27** mV
